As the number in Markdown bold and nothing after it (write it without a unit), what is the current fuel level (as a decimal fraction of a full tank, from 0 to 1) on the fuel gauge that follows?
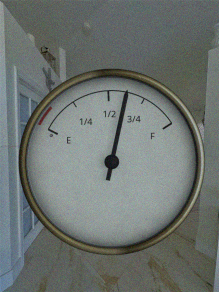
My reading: **0.625**
